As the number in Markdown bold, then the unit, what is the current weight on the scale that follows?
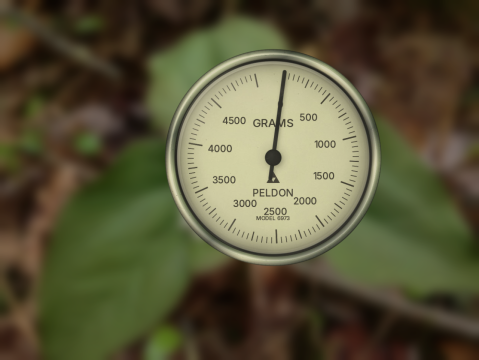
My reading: **0** g
